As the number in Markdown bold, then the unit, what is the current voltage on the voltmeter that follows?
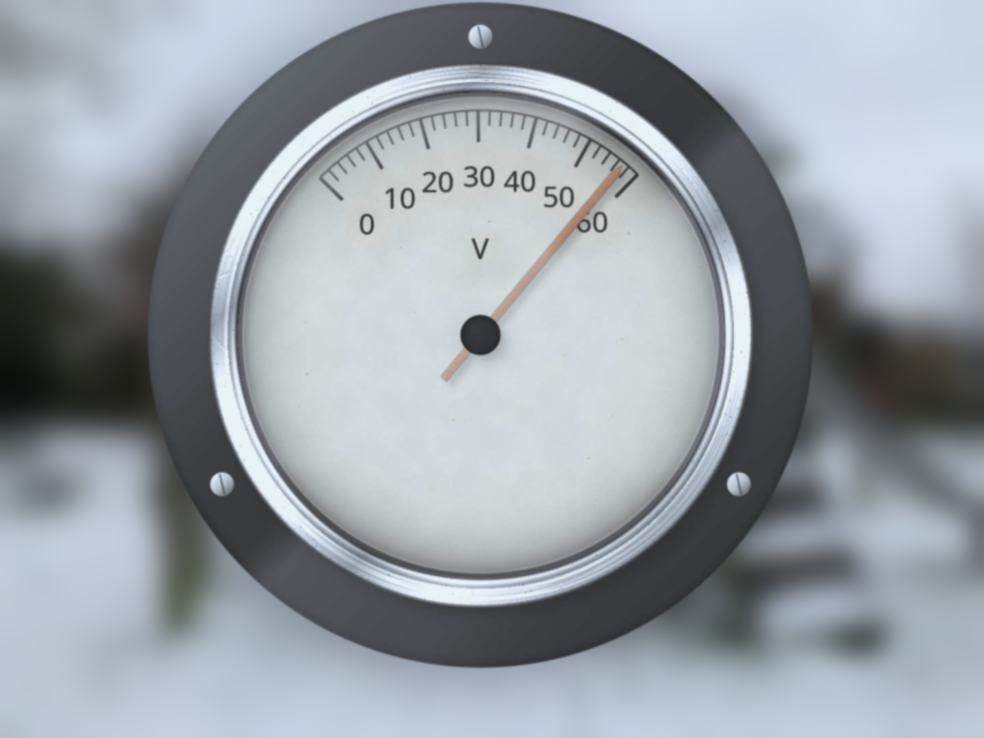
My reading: **57** V
